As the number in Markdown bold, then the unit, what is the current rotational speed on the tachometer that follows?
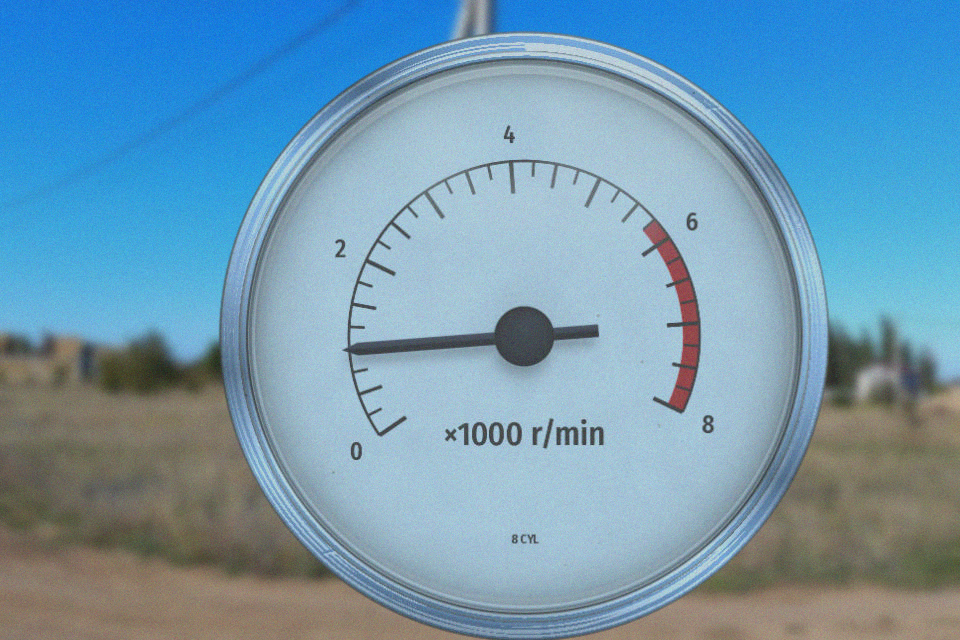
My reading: **1000** rpm
